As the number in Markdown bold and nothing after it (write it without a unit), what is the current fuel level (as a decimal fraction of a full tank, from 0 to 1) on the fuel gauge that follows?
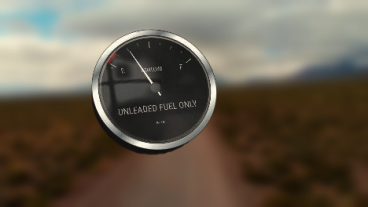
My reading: **0.25**
